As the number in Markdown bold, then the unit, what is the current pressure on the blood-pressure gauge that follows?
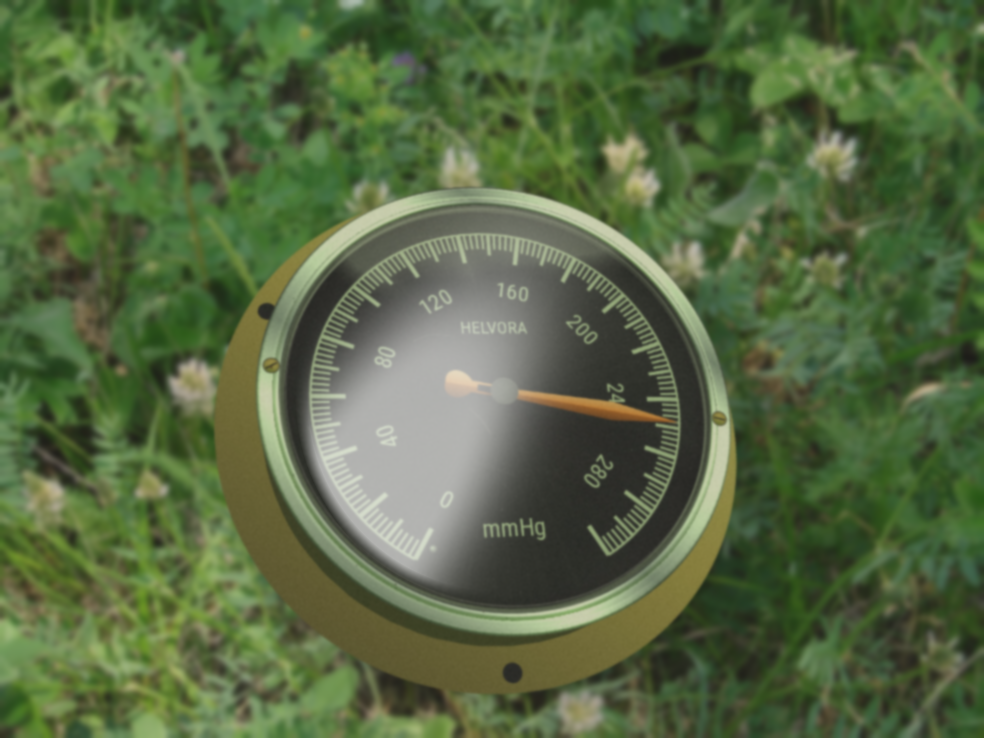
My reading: **250** mmHg
